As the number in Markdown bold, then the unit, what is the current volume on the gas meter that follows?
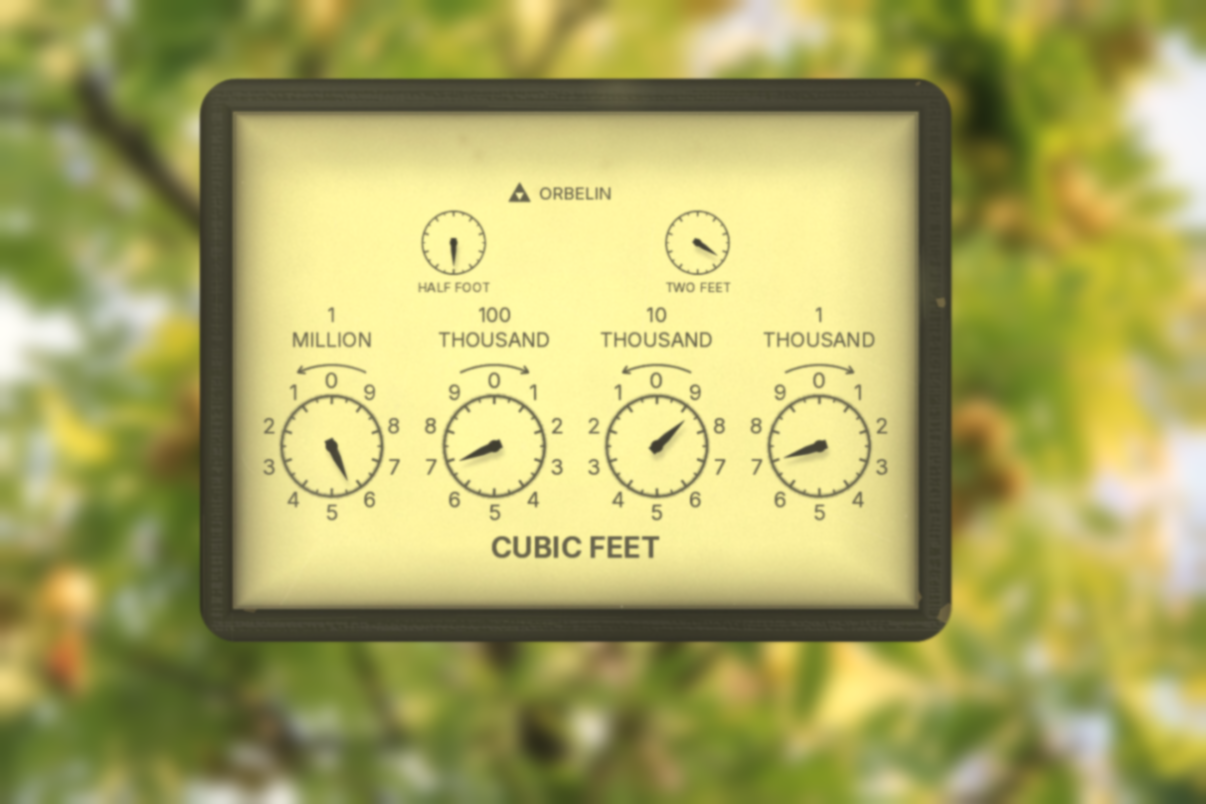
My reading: **568700** ft³
